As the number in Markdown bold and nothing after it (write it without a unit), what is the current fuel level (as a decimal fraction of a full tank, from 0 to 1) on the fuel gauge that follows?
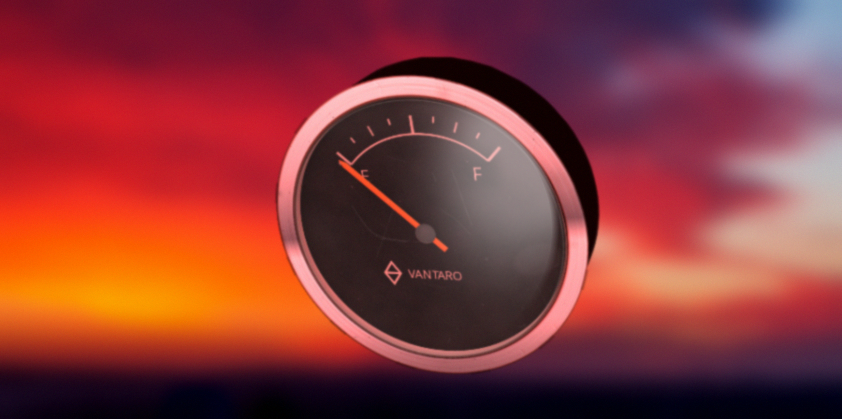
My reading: **0**
